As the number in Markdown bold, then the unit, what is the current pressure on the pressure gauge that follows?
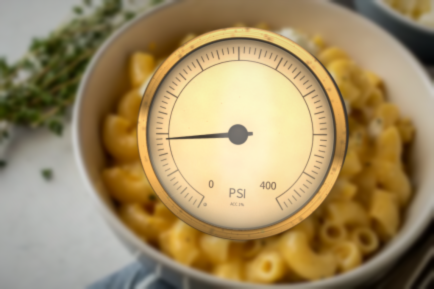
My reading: **75** psi
